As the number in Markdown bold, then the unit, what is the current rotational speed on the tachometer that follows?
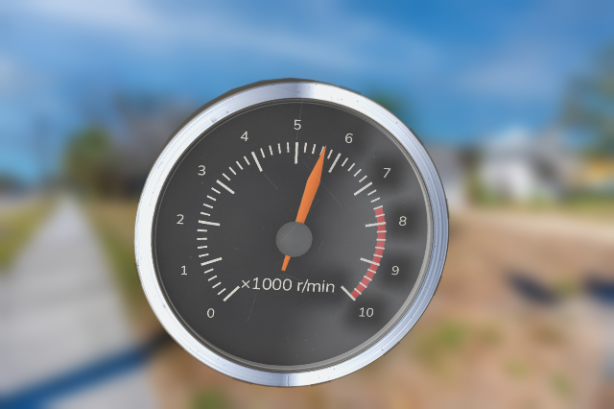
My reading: **5600** rpm
